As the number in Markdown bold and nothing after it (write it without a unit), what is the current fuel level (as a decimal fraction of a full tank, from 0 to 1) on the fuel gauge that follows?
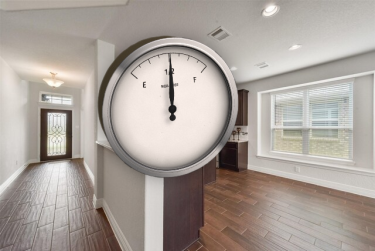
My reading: **0.5**
